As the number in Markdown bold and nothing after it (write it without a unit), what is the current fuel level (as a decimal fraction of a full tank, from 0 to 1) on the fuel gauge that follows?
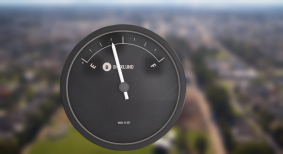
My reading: **0.375**
